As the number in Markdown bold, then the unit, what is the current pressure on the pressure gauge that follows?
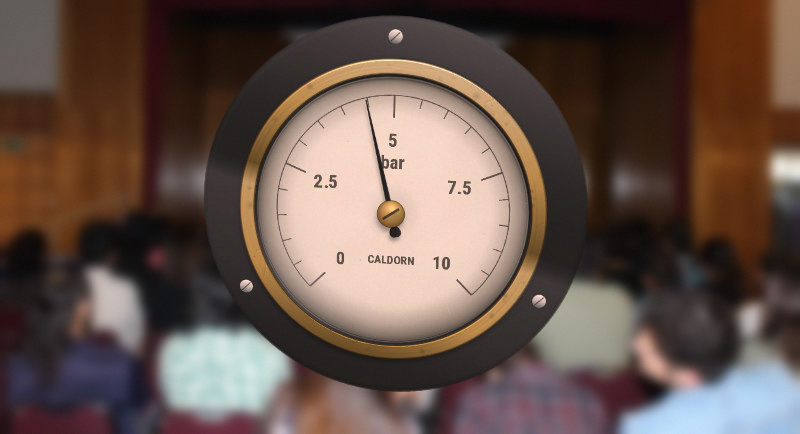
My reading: **4.5** bar
